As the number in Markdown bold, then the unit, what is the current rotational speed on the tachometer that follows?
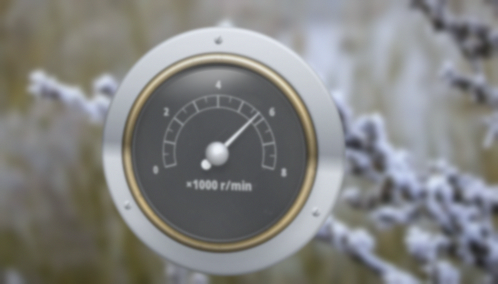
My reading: **5750** rpm
